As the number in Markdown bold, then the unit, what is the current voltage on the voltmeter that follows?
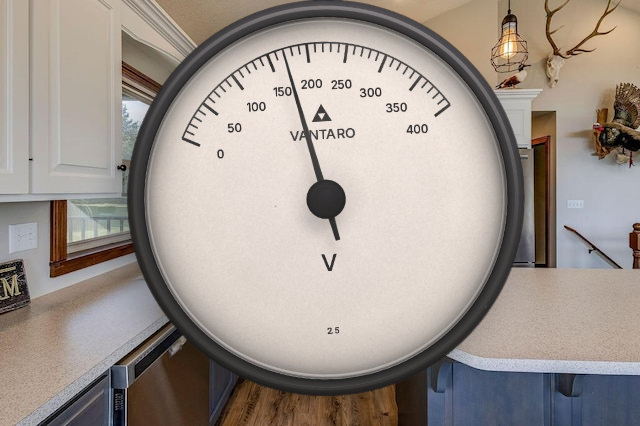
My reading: **170** V
